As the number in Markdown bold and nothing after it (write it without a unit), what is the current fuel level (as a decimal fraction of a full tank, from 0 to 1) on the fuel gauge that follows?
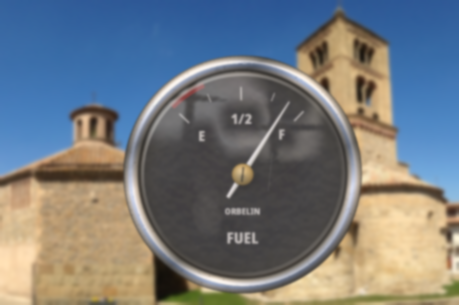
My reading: **0.875**
